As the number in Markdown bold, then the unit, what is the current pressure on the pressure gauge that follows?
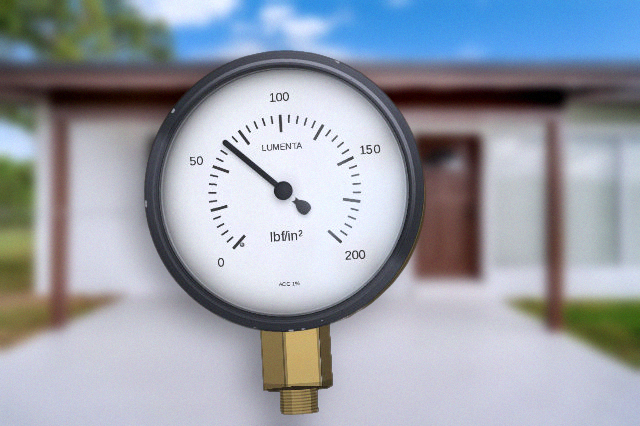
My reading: **65** psi
